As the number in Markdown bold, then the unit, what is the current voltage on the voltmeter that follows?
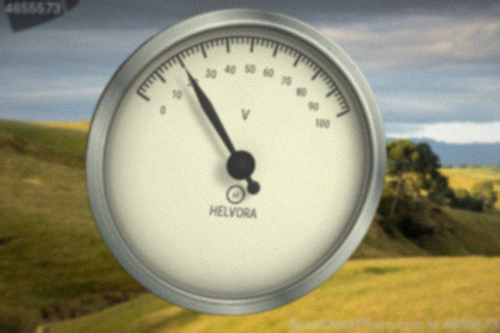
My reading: **20** V
